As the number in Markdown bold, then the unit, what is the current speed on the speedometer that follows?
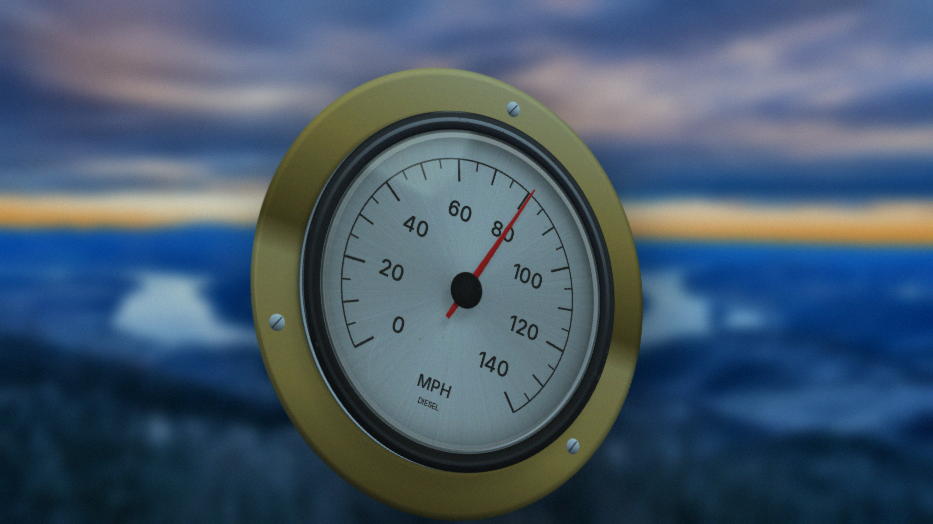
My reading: **80** mph
